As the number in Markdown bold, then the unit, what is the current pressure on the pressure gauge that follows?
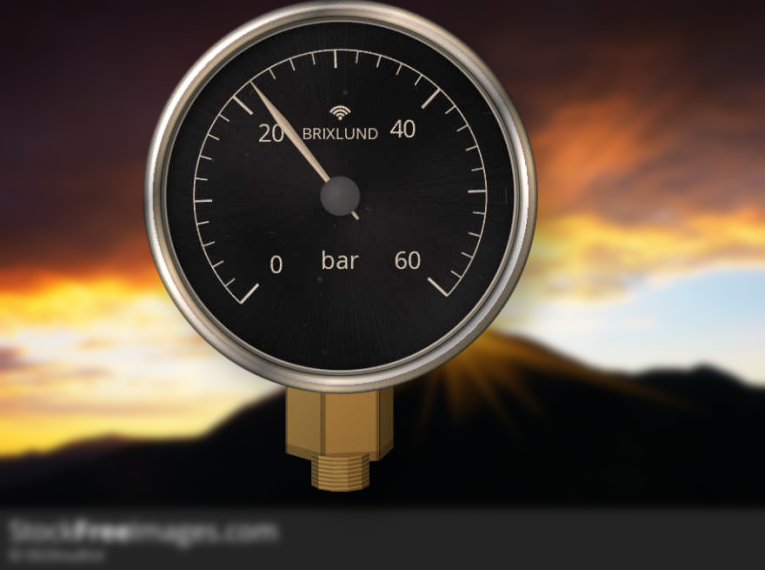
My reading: **22** bar
